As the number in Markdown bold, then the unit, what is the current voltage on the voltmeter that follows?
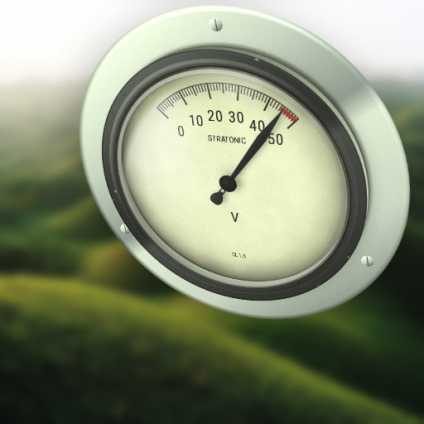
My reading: **45** V
